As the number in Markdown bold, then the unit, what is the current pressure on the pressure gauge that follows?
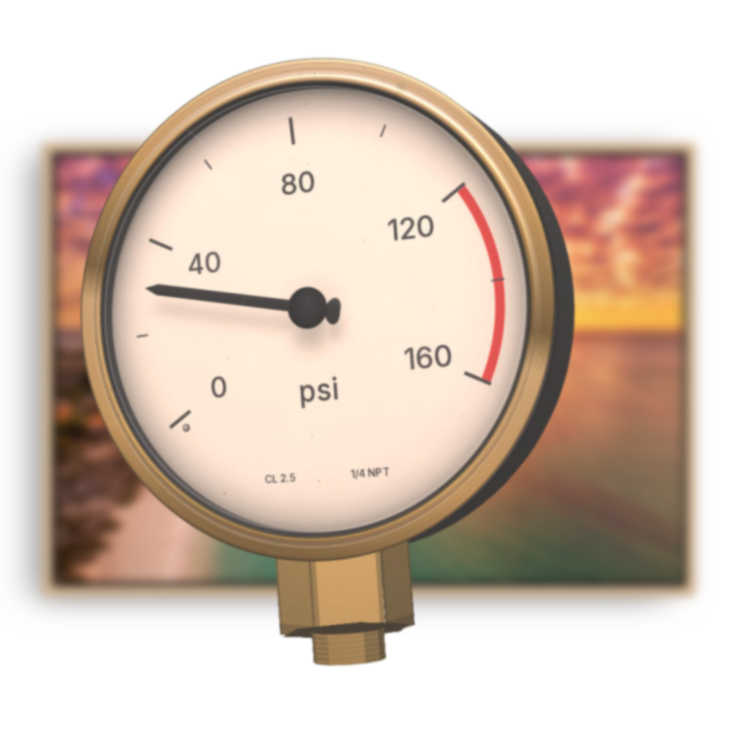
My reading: **30** psi
